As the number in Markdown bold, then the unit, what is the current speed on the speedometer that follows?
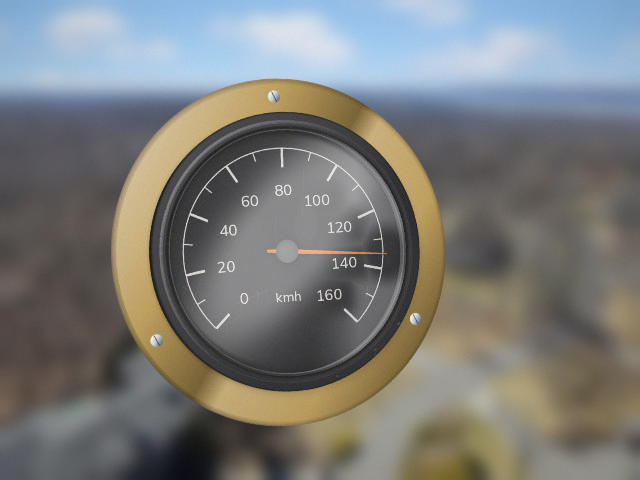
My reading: **135** km/h
